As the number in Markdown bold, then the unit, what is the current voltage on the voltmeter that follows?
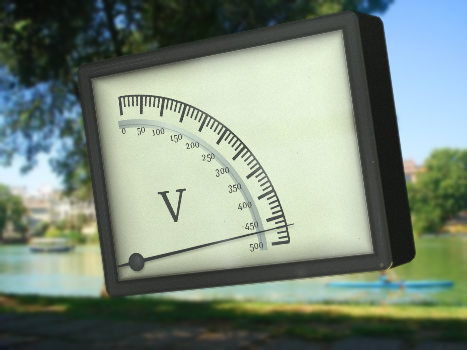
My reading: **470** V
